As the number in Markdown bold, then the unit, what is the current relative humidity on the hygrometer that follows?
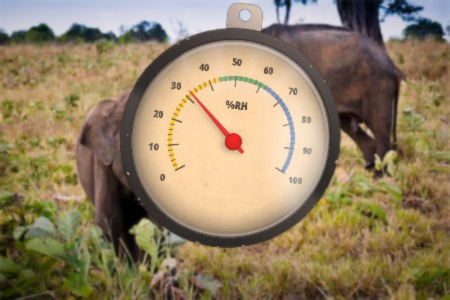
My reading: **32** %
